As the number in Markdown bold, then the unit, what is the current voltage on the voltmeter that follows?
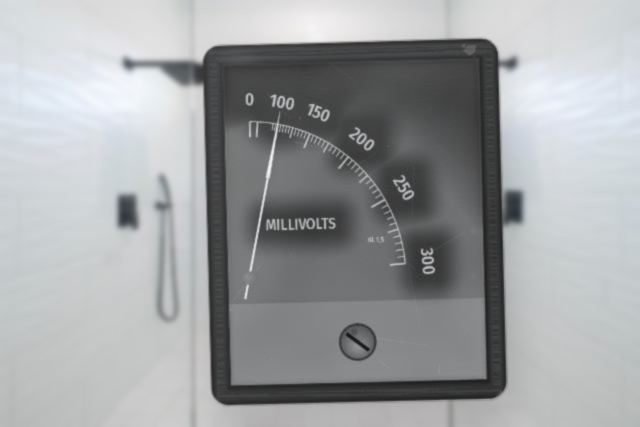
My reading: **100** mV
